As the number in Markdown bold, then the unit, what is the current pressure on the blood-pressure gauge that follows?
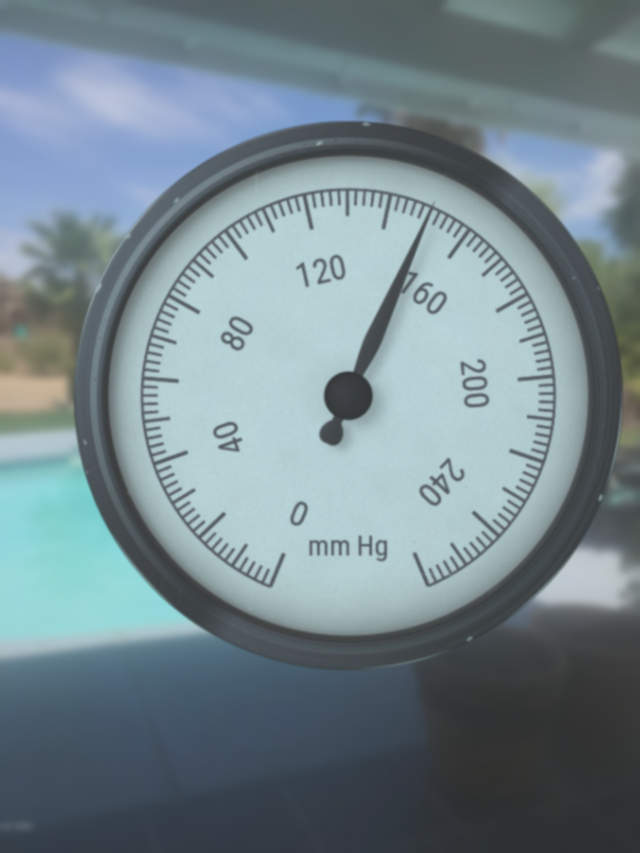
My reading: **150** mmHg
